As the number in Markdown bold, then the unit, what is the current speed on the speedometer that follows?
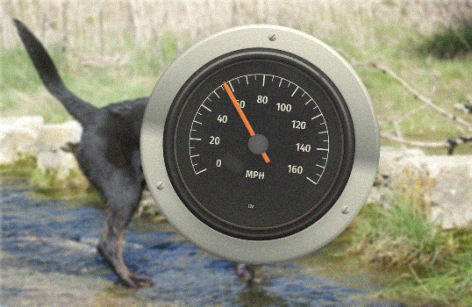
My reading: **57.5** mph
